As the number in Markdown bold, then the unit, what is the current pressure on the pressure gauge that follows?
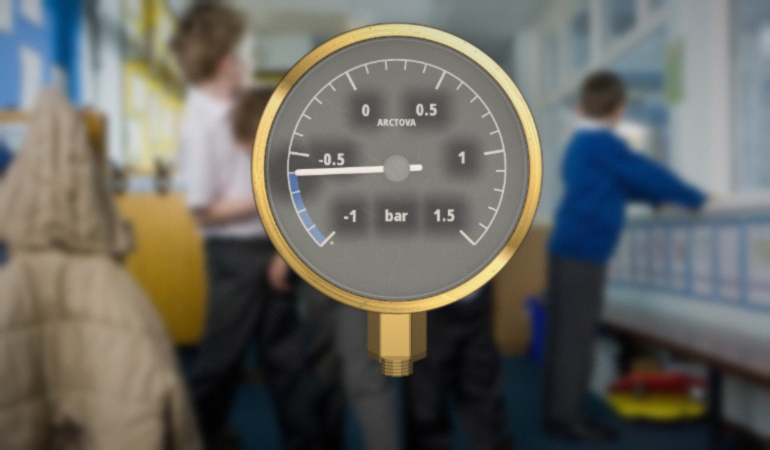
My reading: **-0.6** bar
